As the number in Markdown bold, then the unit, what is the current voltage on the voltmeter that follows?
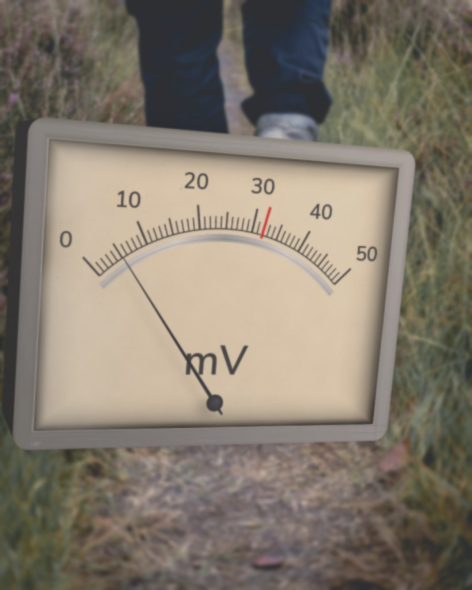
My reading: **5** mV
